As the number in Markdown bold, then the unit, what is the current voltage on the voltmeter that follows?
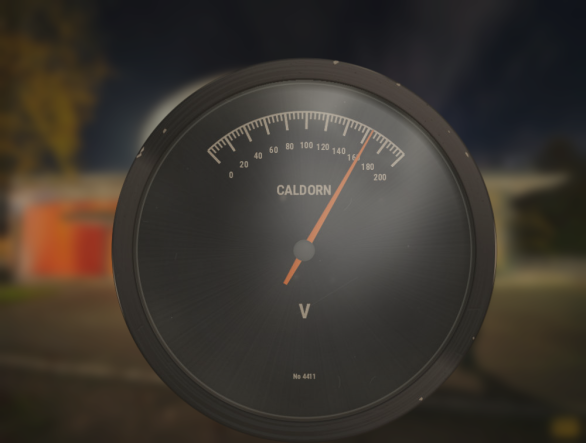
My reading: **164** V
